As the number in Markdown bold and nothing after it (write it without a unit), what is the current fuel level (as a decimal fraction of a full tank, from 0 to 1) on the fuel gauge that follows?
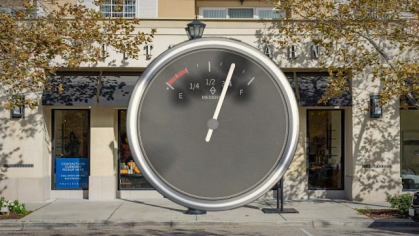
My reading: **0.75**
